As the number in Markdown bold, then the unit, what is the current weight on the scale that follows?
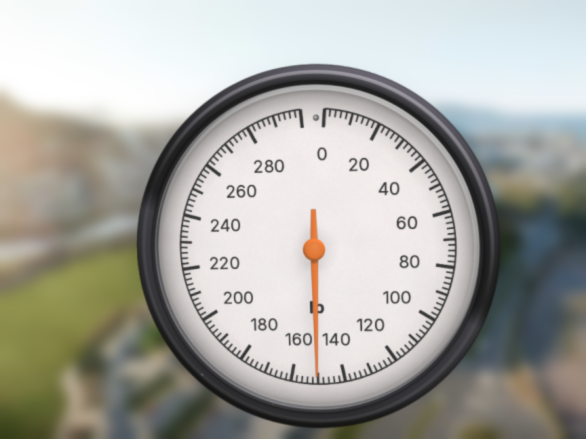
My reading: **150** lb
